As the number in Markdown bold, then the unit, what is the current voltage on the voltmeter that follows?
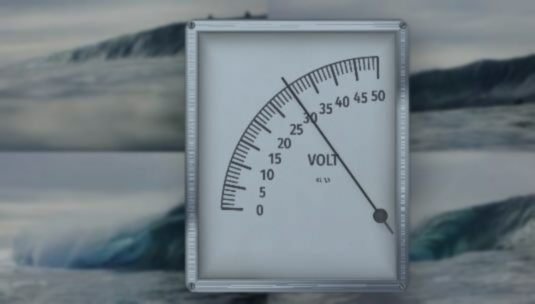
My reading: **30** V
